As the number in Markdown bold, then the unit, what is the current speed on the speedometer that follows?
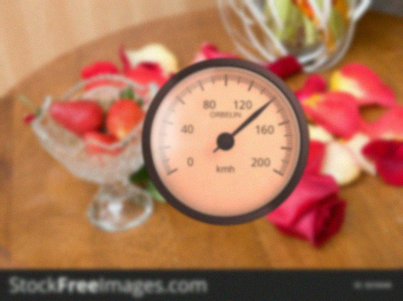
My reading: **140** km/h
